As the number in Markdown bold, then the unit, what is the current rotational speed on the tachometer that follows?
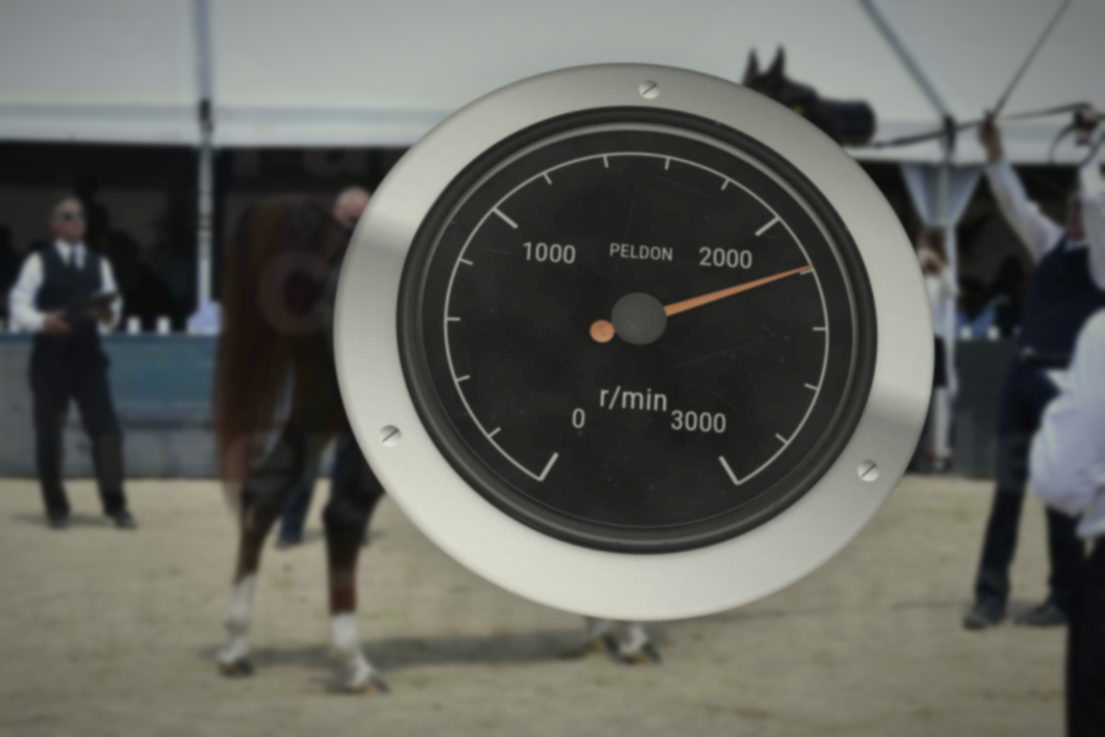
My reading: **2200** rpm
